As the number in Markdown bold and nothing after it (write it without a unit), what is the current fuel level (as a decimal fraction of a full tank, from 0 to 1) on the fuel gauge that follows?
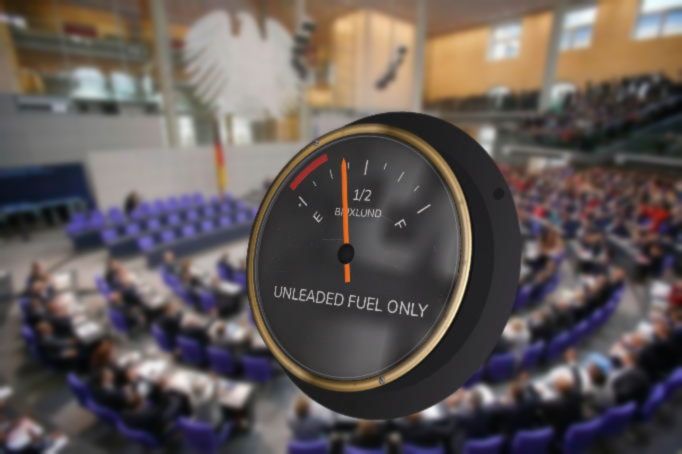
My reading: **0.375**
